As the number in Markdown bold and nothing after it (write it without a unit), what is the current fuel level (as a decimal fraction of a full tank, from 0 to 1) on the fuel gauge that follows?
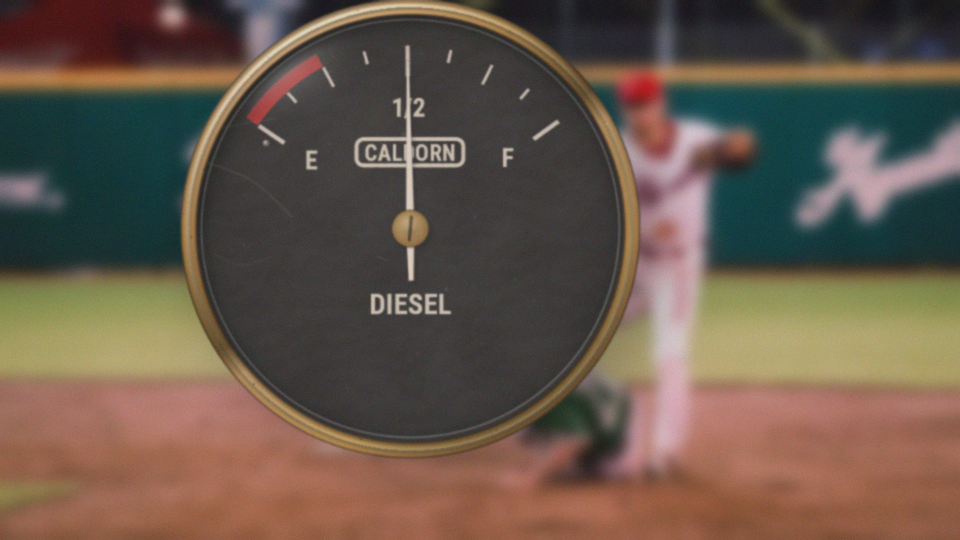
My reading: **0.5**
